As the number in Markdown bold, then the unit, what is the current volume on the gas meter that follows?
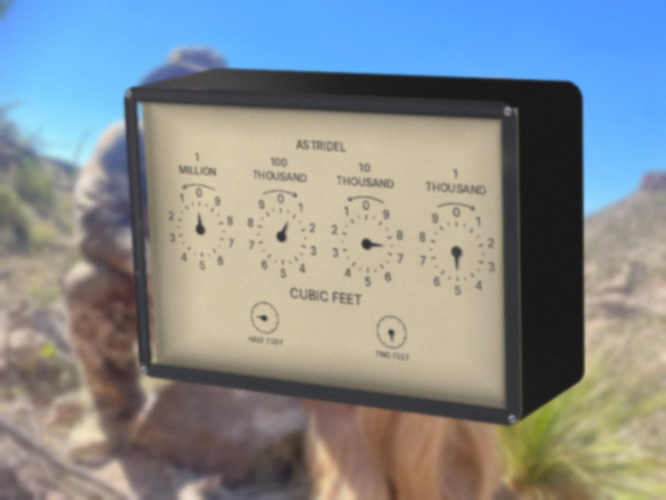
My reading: **7500** ft³
